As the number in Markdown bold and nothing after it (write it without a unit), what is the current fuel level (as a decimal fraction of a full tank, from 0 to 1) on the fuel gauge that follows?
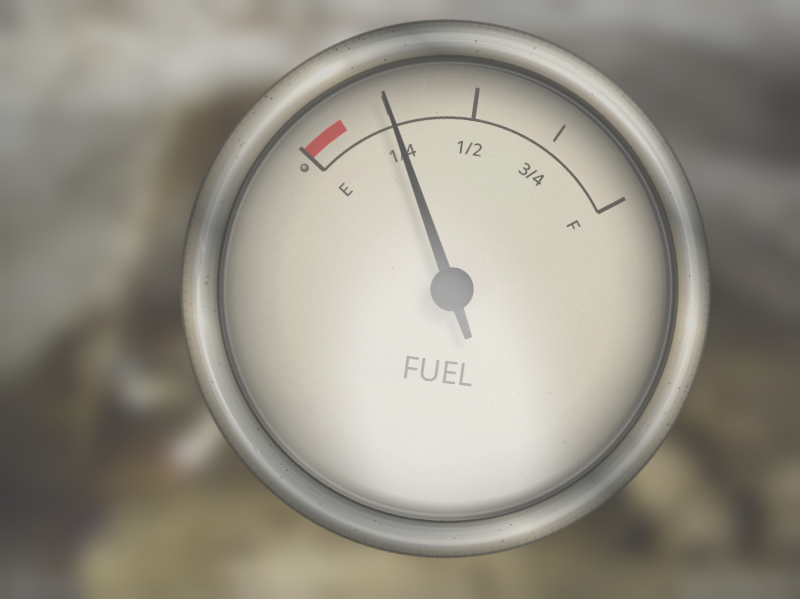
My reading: **0.25**
